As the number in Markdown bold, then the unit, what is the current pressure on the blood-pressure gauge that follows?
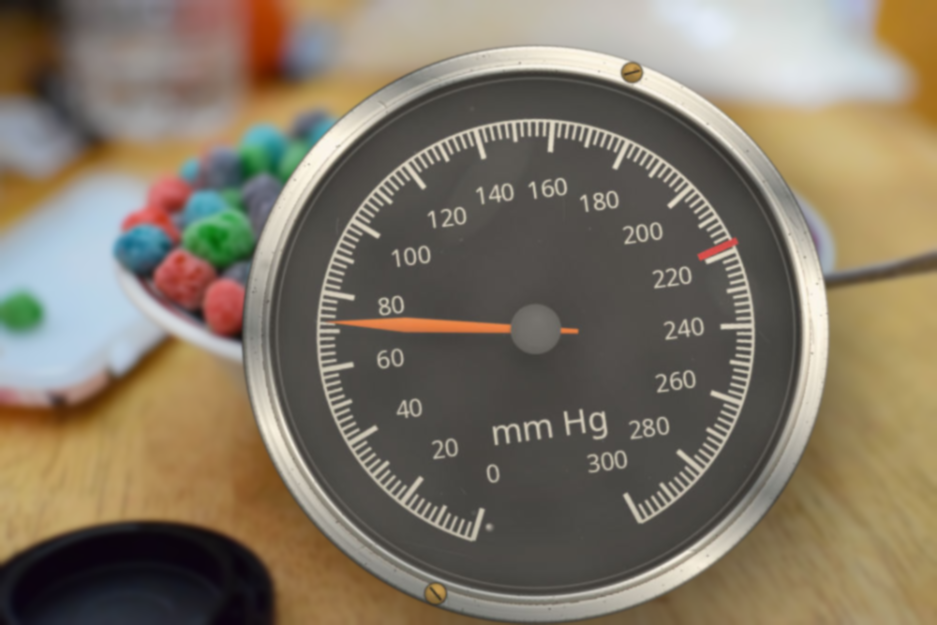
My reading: **72** mmHg
